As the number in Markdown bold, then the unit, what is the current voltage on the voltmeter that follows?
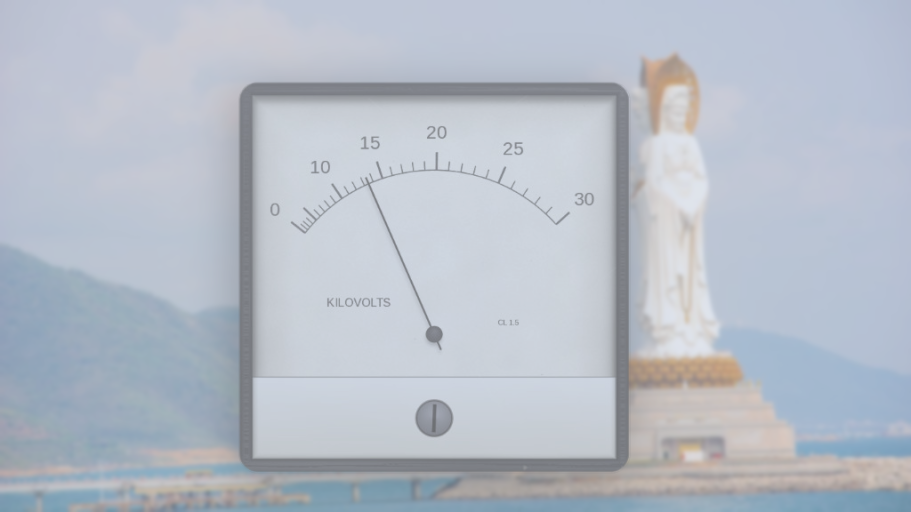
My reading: **13.5** kV
